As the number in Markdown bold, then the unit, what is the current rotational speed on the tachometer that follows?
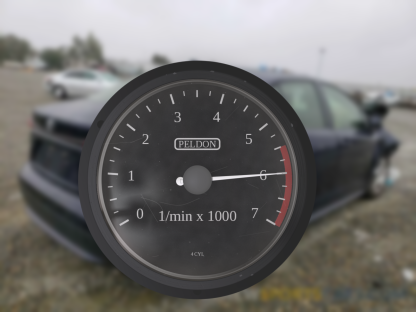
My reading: **6000** rpm
